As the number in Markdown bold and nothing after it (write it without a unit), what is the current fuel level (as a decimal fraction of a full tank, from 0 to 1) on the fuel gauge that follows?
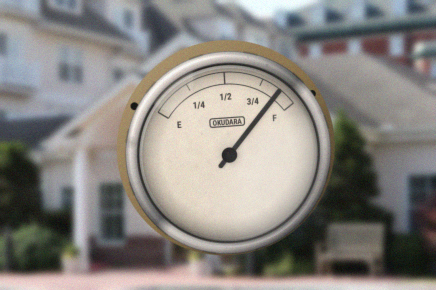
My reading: **0.875**
